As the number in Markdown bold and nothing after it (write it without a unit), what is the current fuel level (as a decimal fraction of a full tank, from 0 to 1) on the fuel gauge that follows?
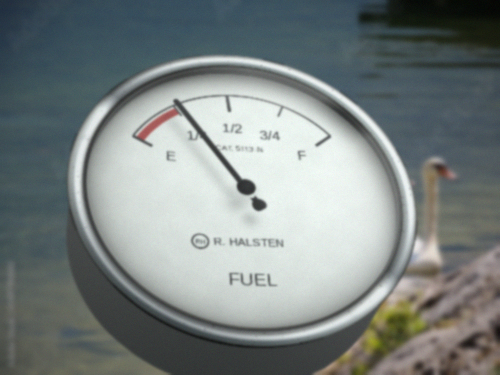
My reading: **0.25**
